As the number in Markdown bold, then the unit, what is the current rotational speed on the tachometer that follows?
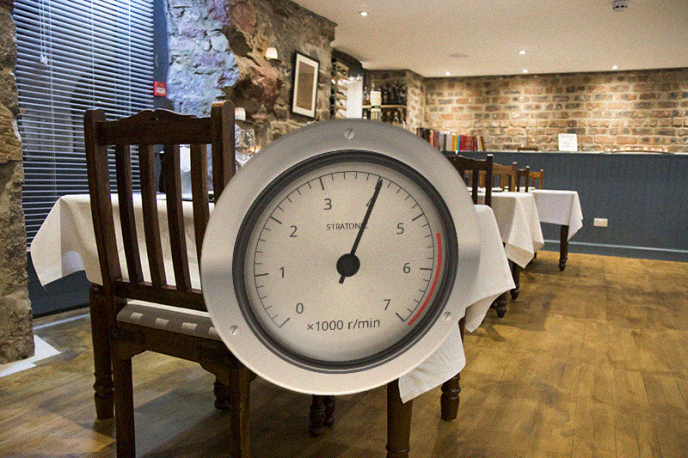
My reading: **4000** rpm
